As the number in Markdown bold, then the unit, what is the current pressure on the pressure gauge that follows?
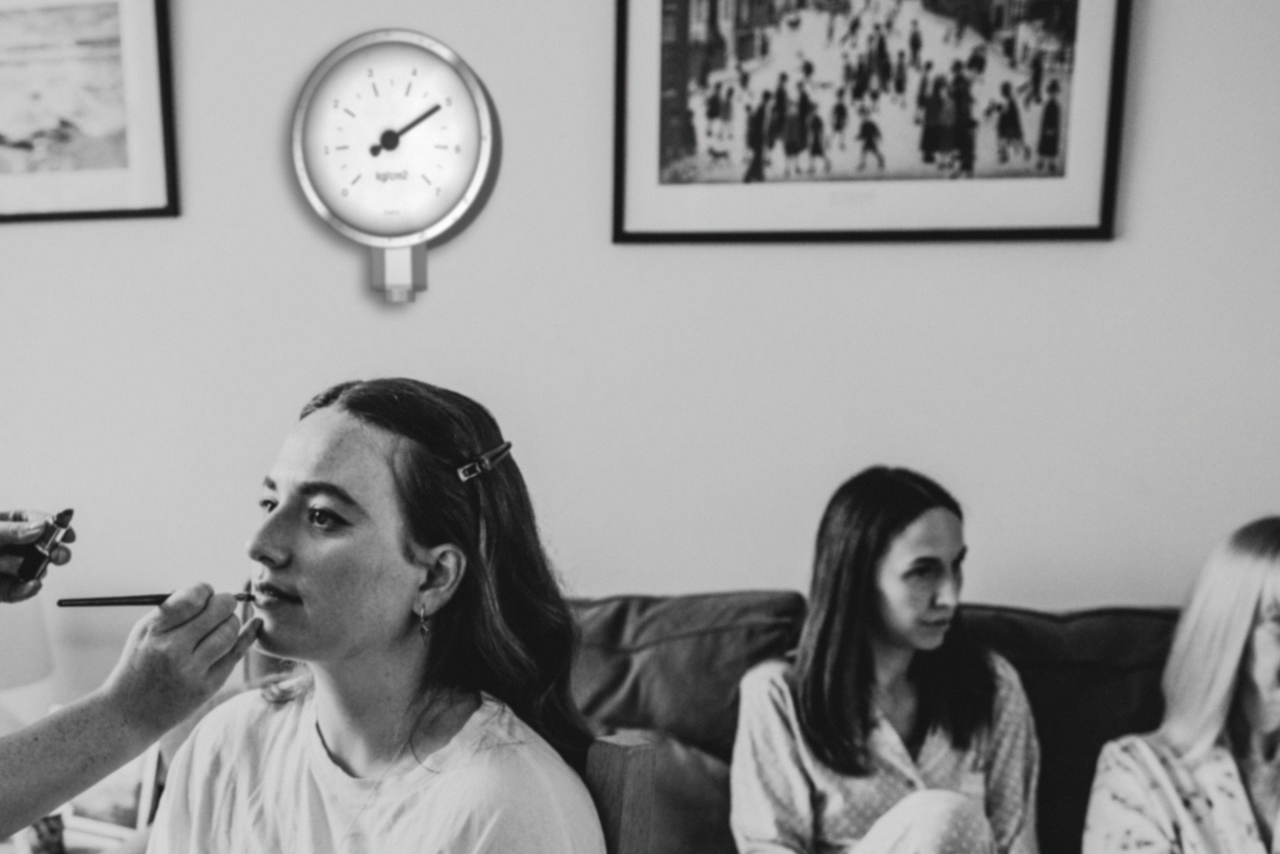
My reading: **5** kg/cm²
